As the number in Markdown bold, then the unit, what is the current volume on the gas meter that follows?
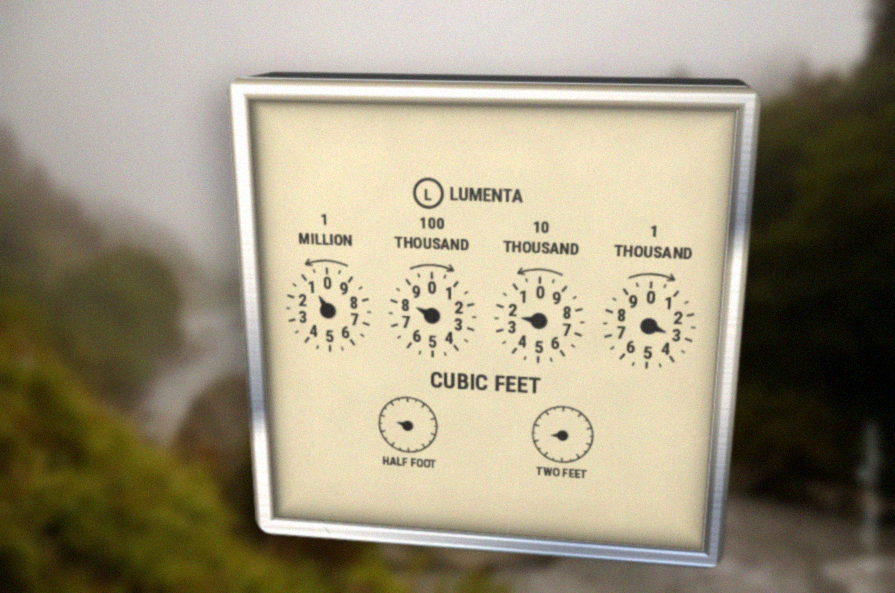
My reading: **82300** ft³
